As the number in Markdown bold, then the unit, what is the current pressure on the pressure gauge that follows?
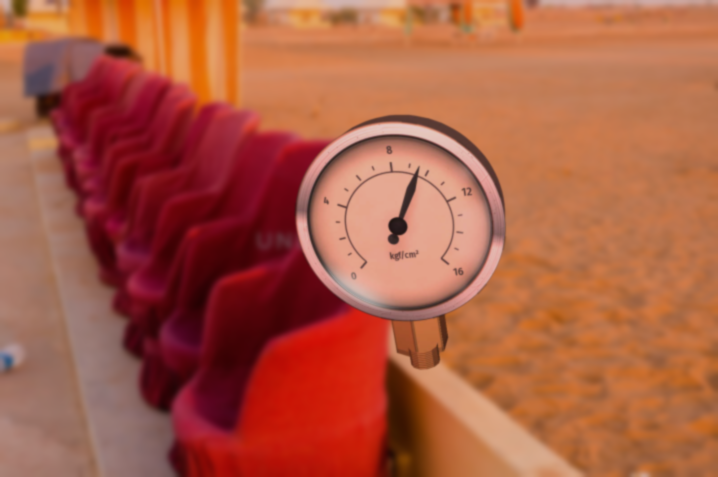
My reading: **9.5** kg/cm²
